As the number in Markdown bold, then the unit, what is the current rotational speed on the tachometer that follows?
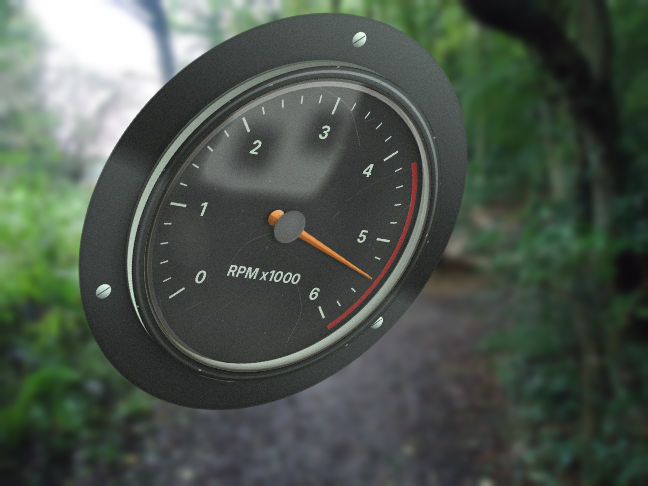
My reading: **5400** rpm
